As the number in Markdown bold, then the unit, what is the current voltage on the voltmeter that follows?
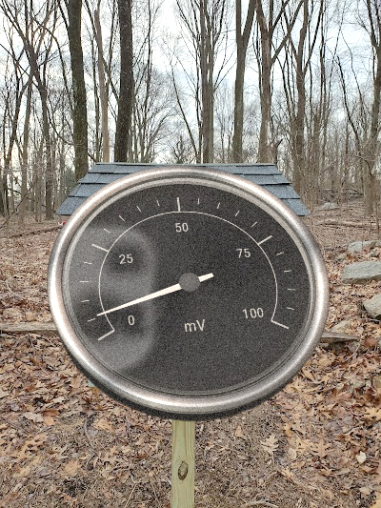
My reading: **5** mV
